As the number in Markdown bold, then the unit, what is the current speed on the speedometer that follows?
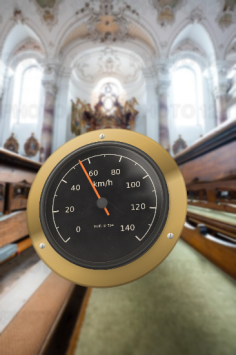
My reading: **55** km/h
